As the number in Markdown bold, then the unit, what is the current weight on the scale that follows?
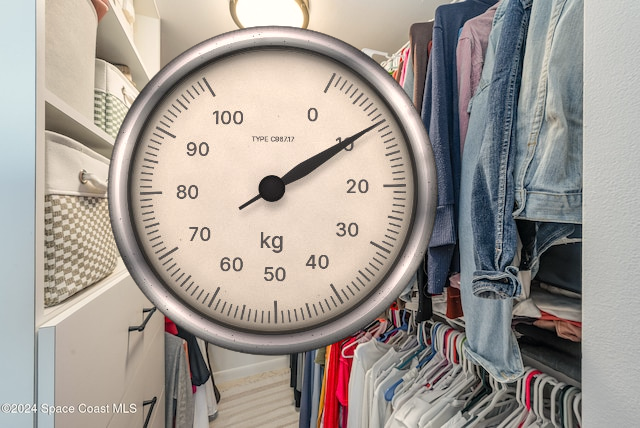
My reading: **10** kg
